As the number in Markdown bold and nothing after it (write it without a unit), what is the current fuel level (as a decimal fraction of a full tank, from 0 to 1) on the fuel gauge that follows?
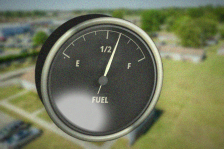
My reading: **0.625**
